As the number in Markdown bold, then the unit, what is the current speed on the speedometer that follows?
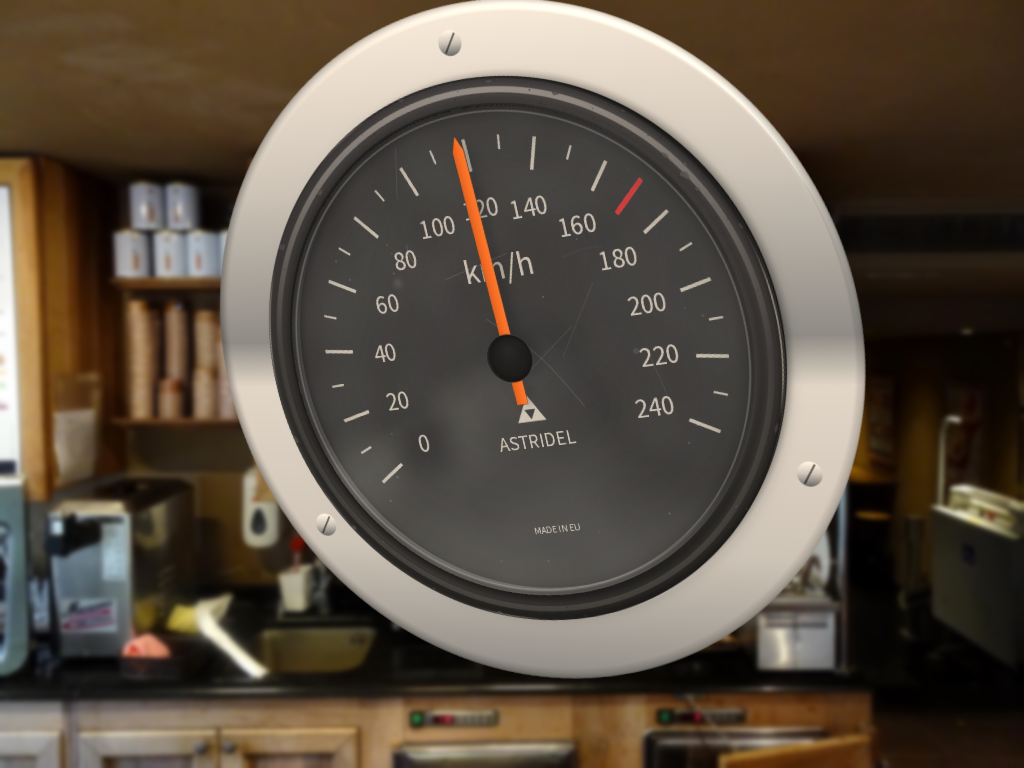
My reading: **120** km/h
